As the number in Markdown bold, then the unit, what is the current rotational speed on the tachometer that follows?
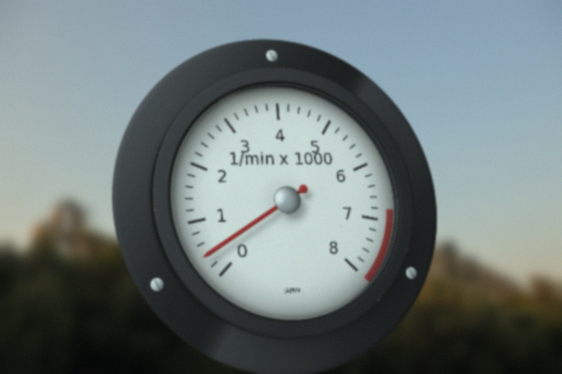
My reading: **400** rpm
